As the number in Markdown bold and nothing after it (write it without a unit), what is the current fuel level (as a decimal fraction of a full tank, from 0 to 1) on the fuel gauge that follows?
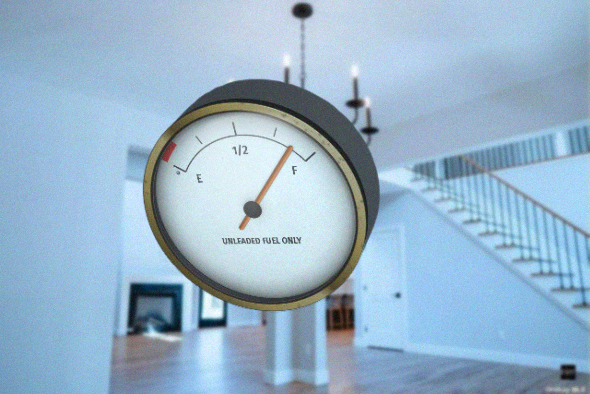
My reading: **0.875**
